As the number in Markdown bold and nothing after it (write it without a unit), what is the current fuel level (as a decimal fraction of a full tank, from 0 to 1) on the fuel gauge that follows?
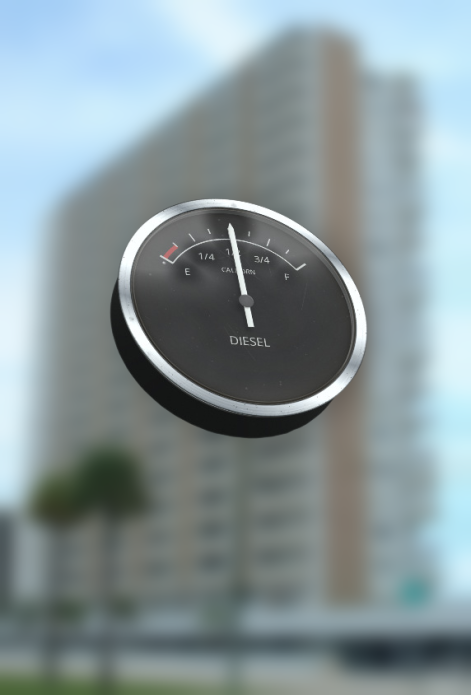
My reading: **0.5**
